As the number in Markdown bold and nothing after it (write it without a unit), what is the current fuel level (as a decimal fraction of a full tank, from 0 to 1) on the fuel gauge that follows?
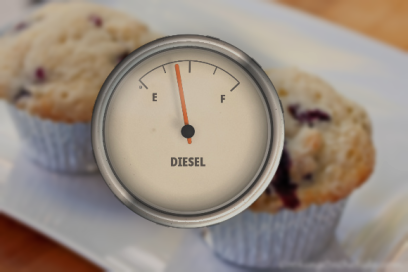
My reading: **0.375**
